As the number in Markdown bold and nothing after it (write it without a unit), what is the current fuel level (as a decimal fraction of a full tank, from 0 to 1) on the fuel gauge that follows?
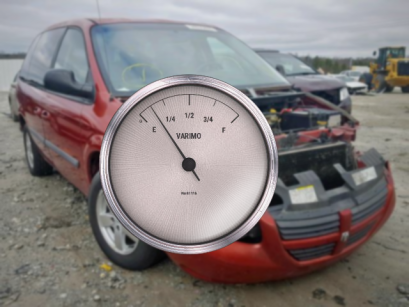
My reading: **0.125**
